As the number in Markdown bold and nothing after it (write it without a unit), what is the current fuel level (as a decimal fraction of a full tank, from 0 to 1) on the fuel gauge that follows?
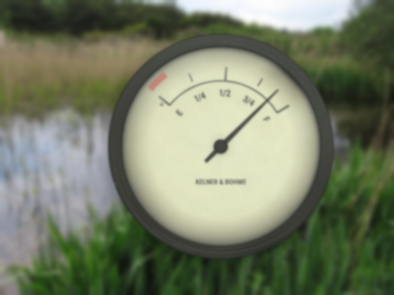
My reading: **0.875**
